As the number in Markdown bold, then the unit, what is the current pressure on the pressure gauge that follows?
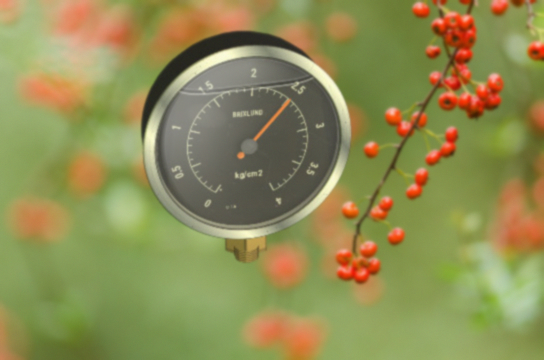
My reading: **2.5** kg/cm²
